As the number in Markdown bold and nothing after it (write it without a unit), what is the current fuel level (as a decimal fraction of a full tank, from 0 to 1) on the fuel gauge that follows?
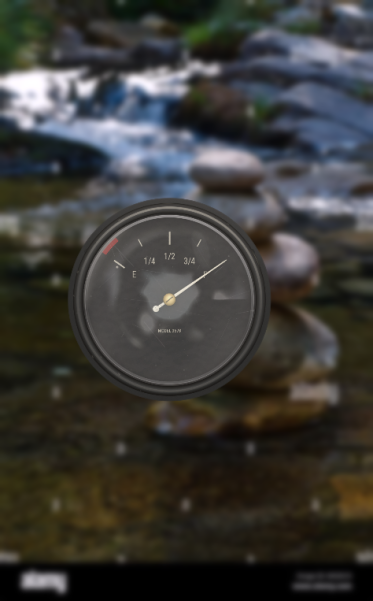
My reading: **1**
